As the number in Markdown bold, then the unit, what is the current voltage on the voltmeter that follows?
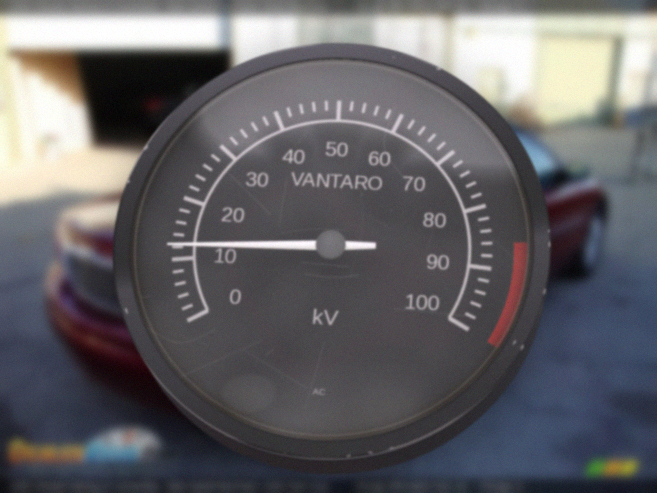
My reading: **12** kV
